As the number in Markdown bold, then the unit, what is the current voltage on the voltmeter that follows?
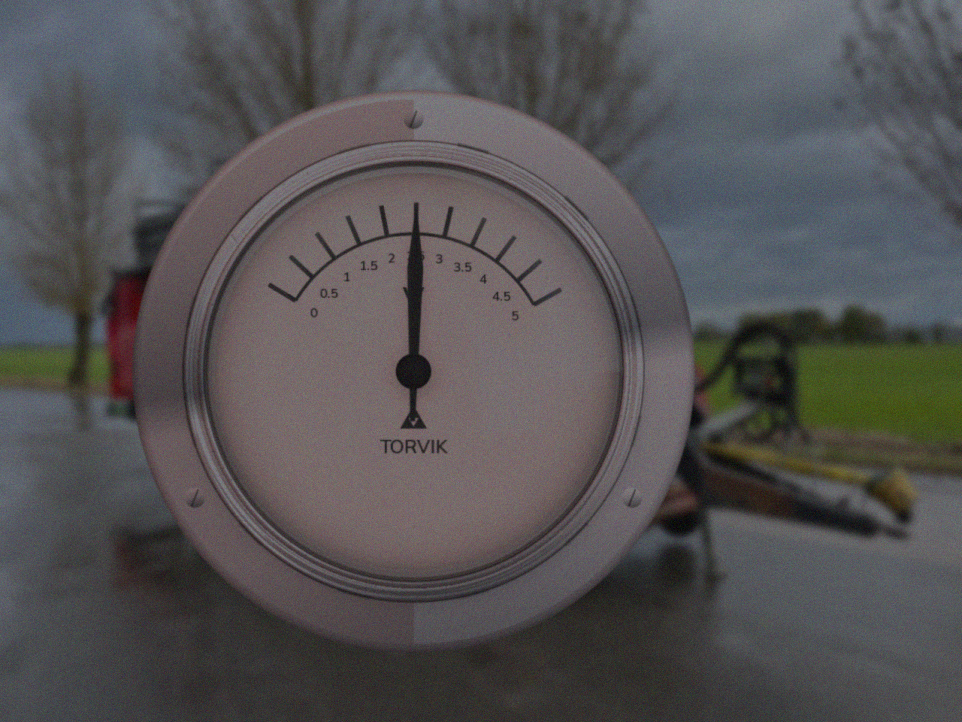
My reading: **2.5** V
